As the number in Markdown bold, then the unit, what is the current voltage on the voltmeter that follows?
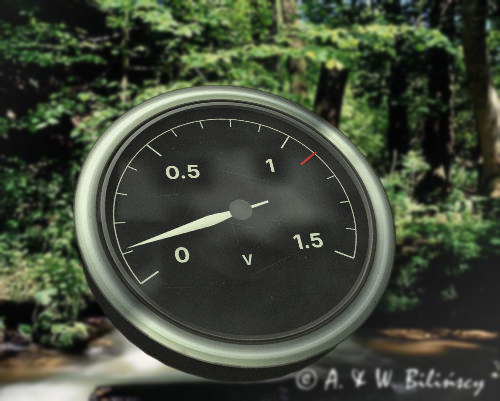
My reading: **0.1** V
